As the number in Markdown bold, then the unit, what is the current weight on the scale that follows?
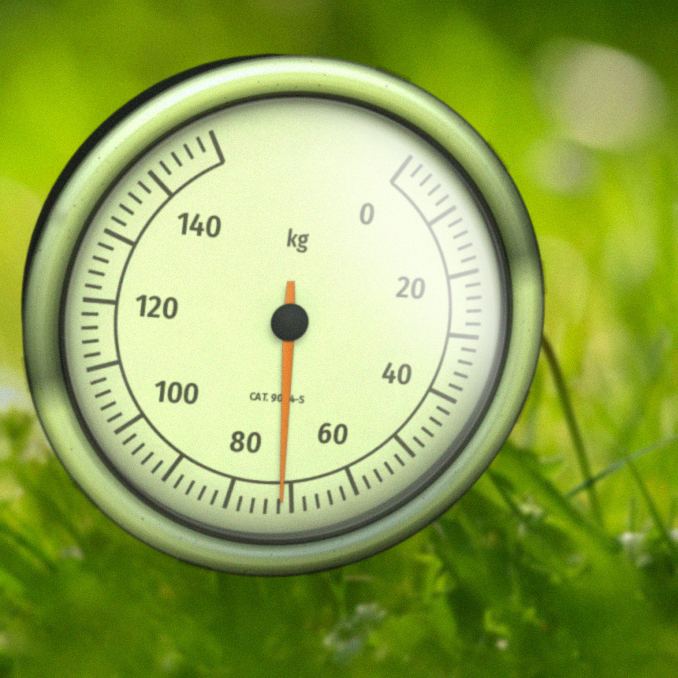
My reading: **72** kg
